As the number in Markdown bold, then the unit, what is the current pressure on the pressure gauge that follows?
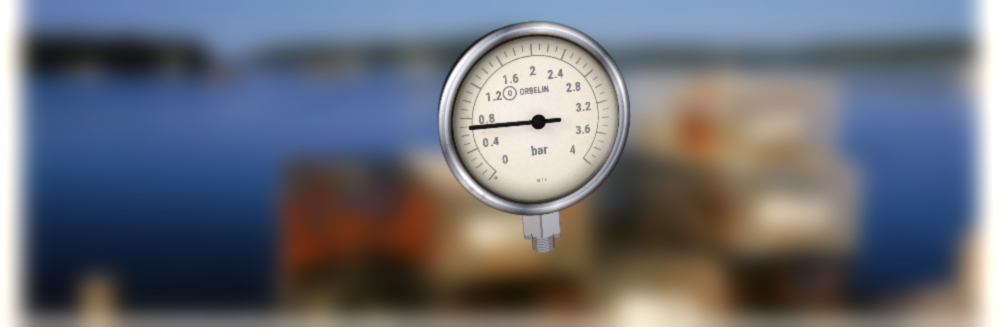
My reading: **0.7** bar
